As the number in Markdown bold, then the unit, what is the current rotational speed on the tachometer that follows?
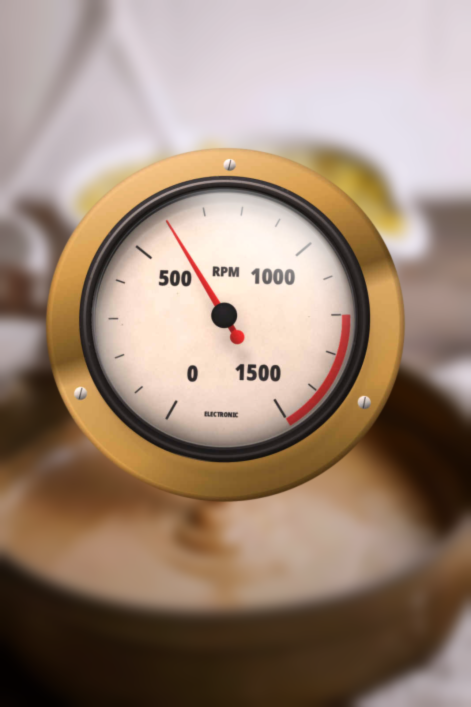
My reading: **600** rpm
